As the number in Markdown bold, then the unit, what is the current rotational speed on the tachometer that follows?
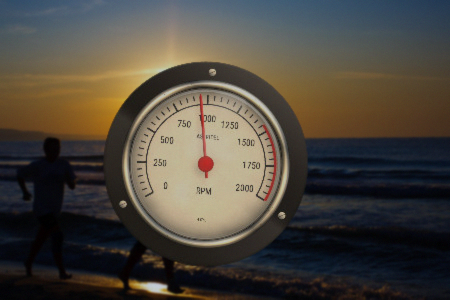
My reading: **950** rpm
